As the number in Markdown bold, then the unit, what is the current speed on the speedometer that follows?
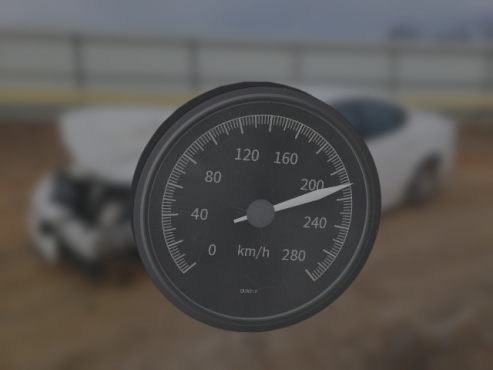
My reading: **210** km/h
